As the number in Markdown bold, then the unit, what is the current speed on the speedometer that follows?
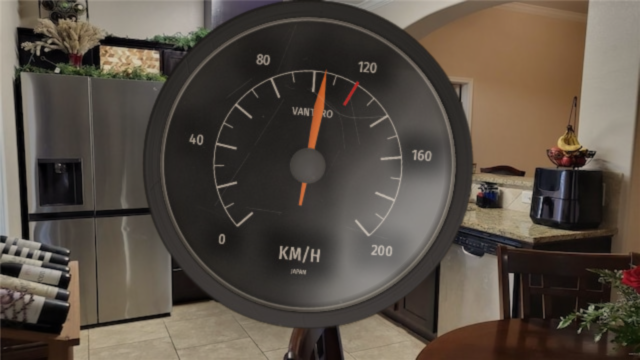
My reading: **105** km/h
